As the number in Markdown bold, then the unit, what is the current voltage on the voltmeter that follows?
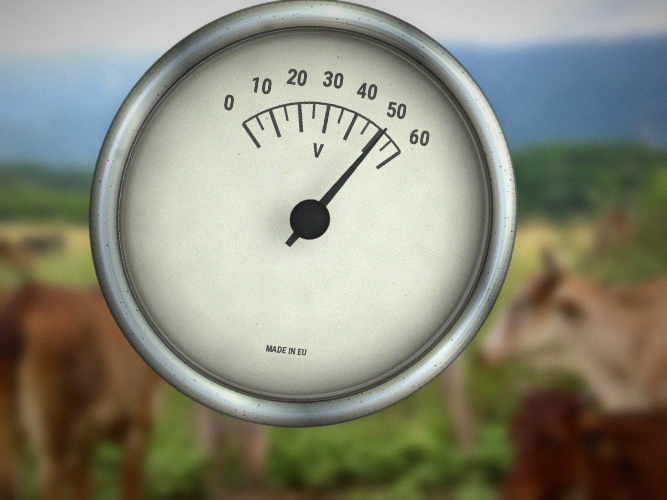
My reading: **50** V
